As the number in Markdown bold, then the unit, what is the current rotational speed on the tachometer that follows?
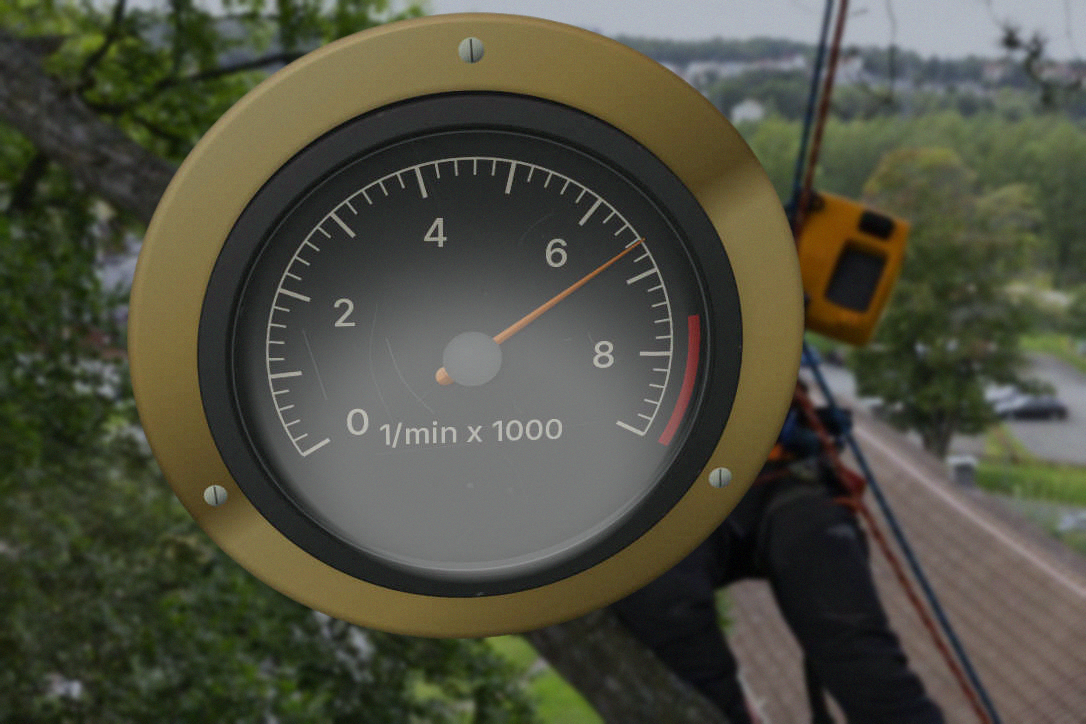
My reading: **6600** rpm
